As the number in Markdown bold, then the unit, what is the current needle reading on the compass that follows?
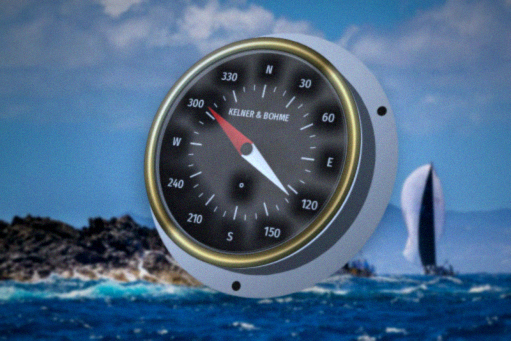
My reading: **305** °
